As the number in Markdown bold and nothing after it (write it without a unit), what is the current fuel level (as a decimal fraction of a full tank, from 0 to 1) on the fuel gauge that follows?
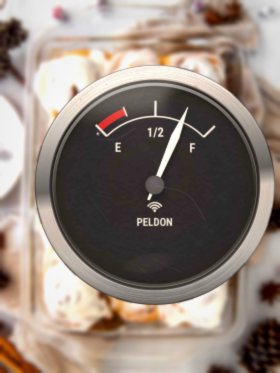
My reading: **0.75**
